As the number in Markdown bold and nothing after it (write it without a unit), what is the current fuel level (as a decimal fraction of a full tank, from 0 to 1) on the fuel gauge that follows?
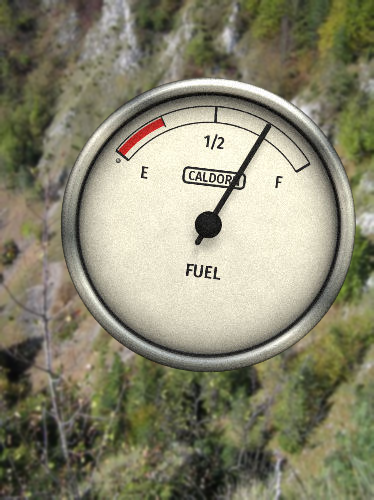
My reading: **0.75**
